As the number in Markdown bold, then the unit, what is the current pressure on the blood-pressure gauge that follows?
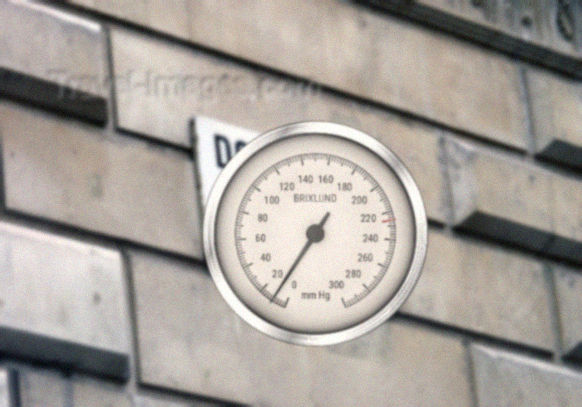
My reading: **10** mmHg
